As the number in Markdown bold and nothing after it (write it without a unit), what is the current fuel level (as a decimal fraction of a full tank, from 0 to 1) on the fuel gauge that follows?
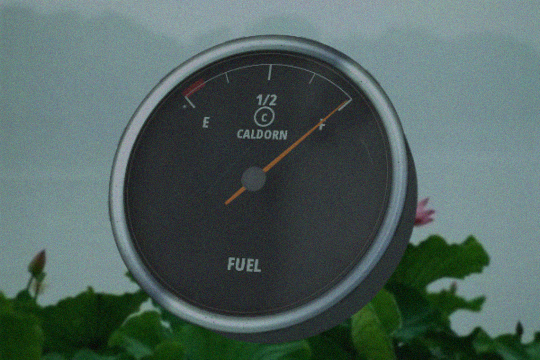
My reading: **1**
